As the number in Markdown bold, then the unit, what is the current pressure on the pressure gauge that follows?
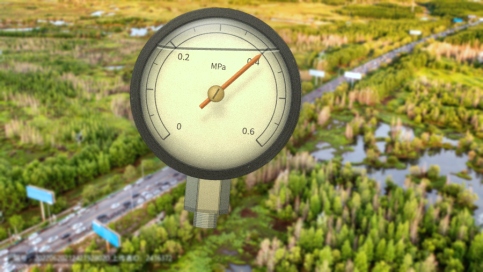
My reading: **0.4** MPa
